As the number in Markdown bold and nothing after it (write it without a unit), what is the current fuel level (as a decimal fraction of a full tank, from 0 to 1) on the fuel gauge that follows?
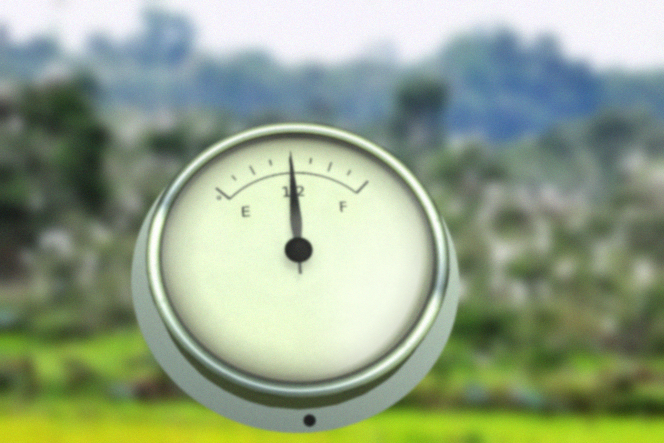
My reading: **0.5**
